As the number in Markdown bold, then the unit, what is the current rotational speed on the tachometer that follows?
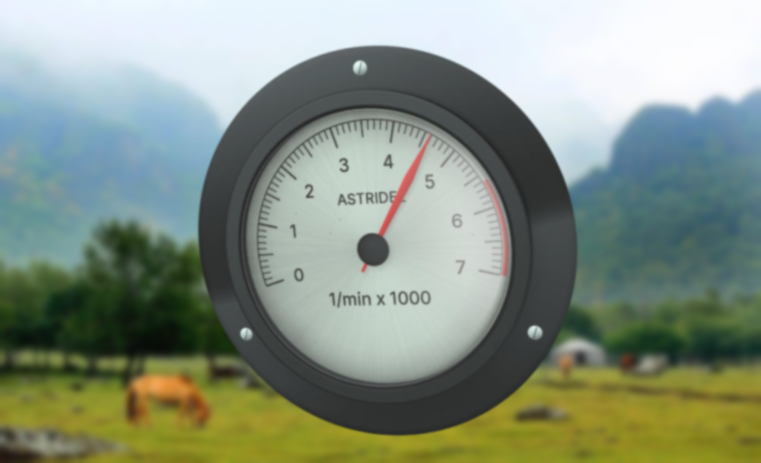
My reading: **4600** rpm
